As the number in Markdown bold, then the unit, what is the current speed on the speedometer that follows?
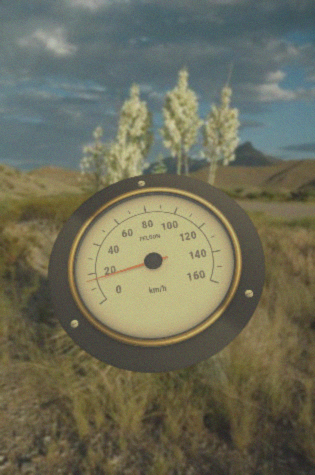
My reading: **15** km/h
